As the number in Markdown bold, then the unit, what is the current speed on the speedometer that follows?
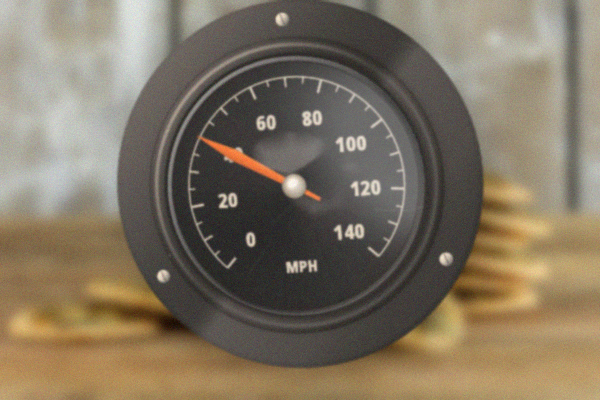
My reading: **40** mph
